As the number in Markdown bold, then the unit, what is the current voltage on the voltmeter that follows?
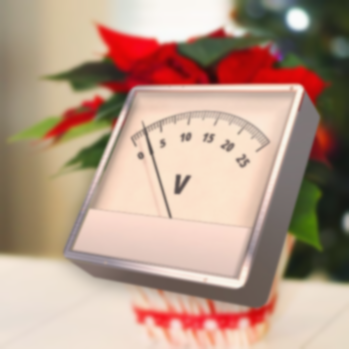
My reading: **2.5** V
